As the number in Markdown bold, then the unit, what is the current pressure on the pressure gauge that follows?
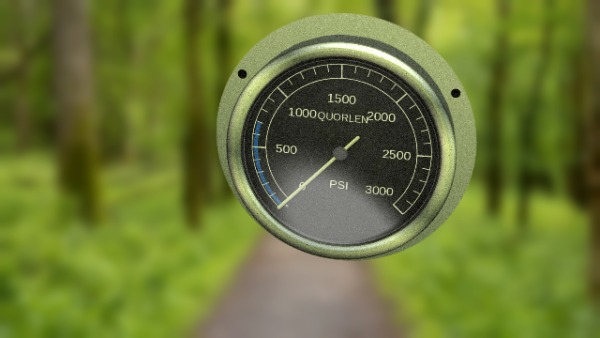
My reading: **0** psi
